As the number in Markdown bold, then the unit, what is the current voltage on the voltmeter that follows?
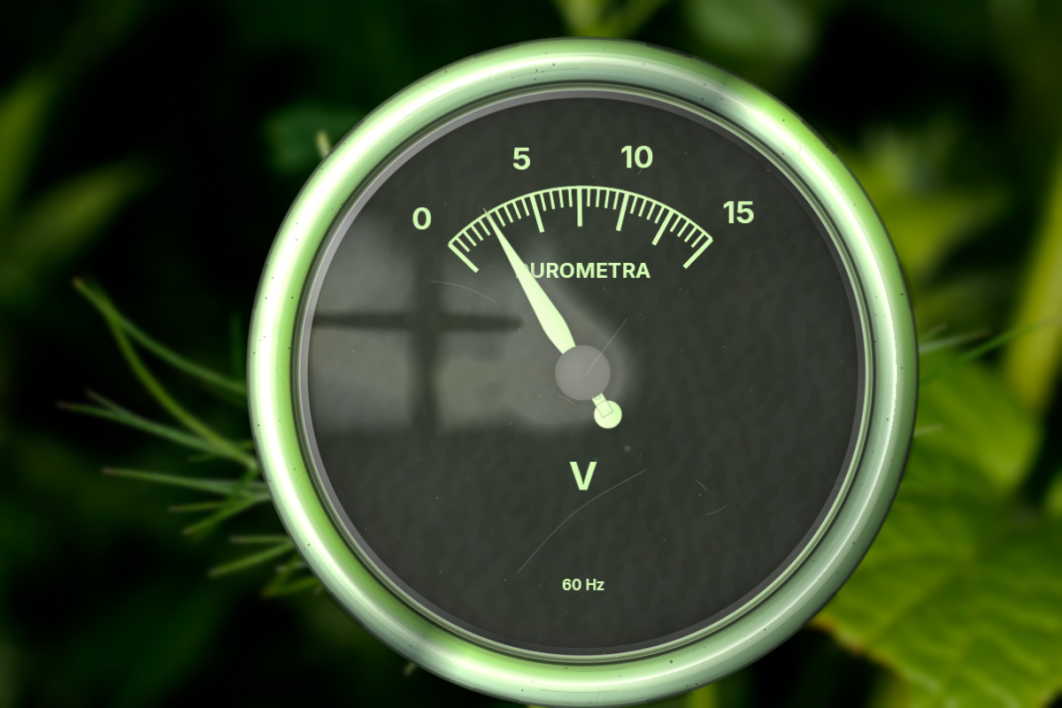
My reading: **2.5** V
